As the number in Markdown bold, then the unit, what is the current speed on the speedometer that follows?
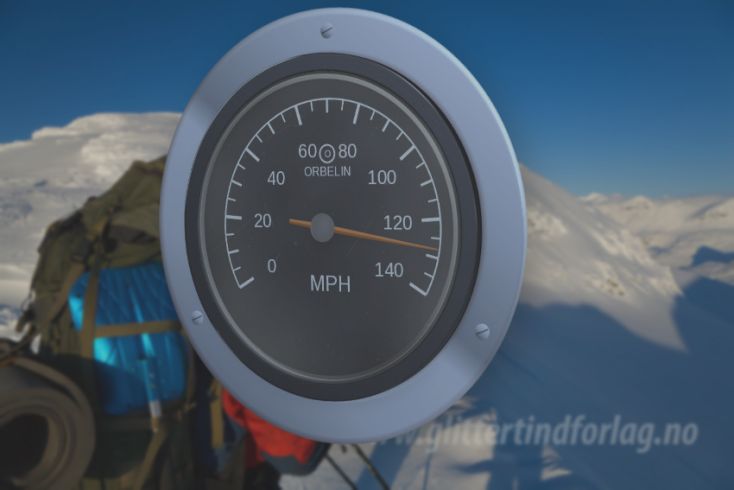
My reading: **127.5** mph
